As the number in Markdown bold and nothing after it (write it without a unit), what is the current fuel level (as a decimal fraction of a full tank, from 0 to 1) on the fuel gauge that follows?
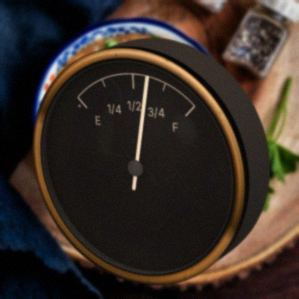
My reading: **0.625**
